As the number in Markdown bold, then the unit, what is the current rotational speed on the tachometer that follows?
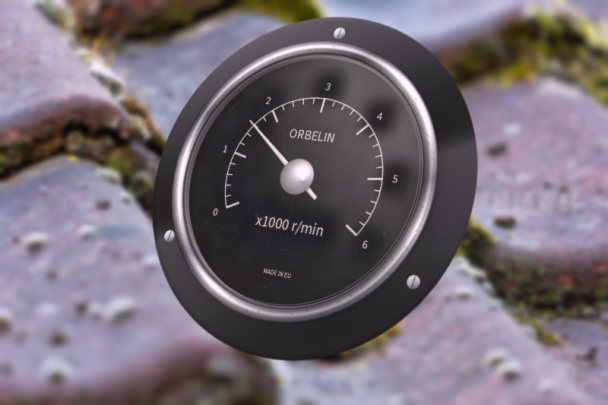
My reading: **1600** rpm
